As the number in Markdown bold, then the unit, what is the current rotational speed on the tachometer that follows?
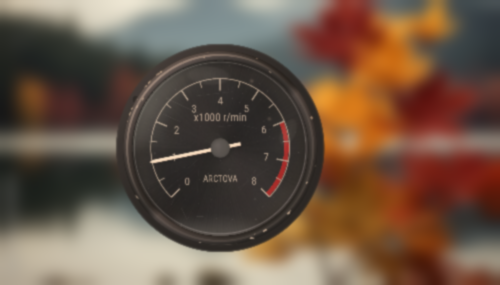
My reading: **1000** rpm
